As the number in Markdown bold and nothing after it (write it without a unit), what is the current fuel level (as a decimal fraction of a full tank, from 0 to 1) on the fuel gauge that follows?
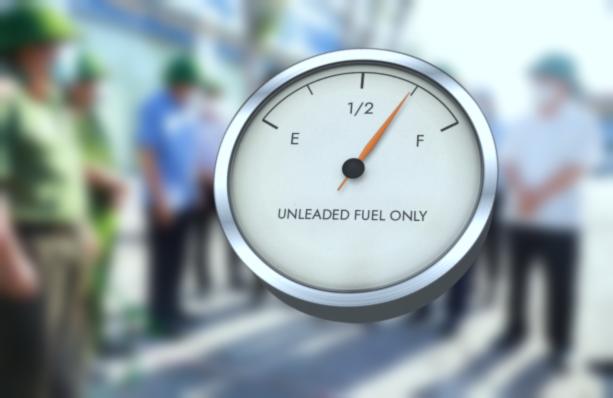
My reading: **0.75**
